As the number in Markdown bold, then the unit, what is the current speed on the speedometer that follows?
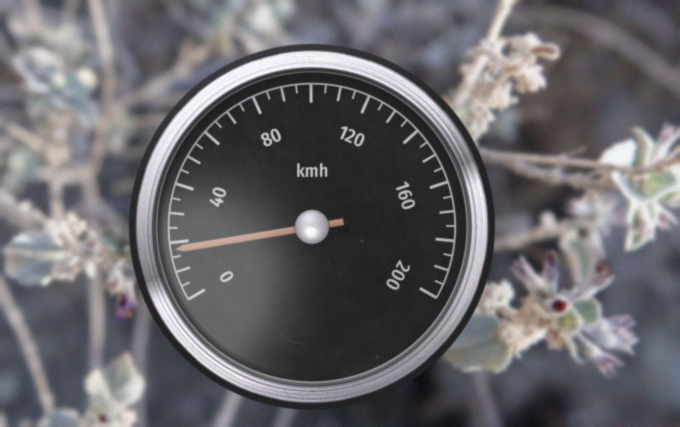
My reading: **17.5** km/h
